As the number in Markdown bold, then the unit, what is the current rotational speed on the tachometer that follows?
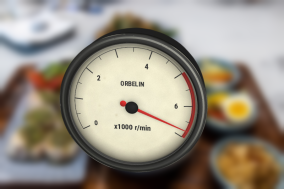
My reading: **6750** rpm
